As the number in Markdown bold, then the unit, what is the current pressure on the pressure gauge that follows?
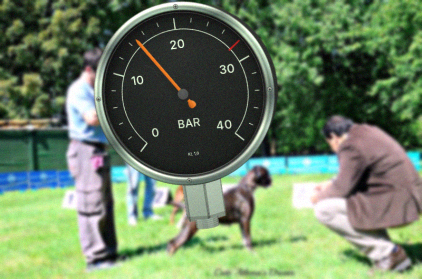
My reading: **15** bar
